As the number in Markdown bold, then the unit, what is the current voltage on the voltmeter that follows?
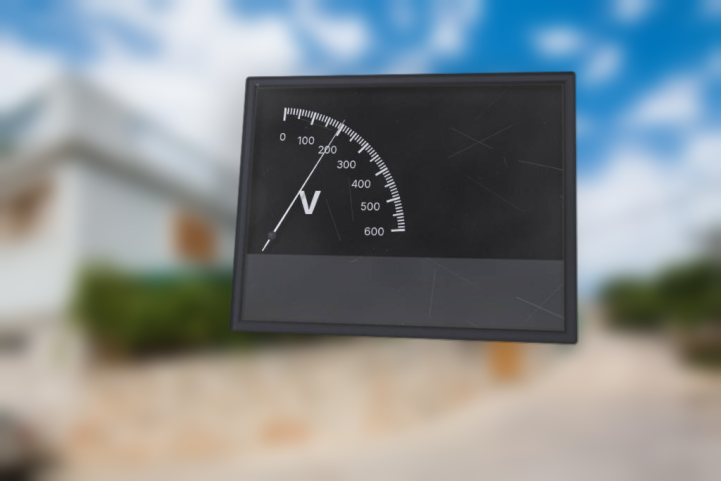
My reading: **200** V
